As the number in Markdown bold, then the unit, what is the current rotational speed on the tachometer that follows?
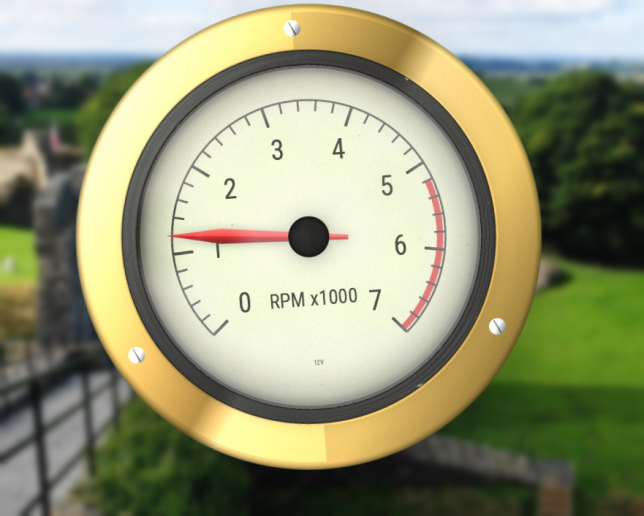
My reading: **1200** rpm
